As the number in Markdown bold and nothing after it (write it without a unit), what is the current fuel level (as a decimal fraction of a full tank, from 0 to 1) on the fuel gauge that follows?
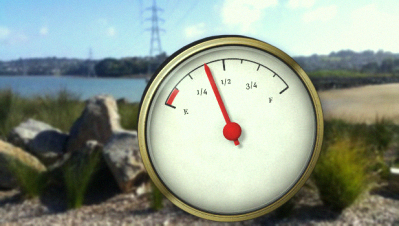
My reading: **0.375**
